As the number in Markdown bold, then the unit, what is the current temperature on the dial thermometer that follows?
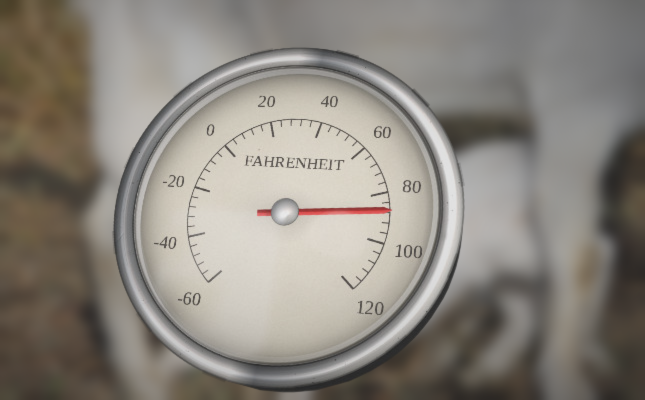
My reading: **88** °F
